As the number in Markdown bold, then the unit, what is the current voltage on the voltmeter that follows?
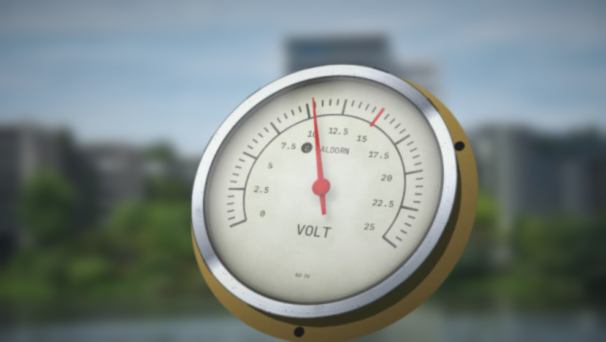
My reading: **10.5** V
